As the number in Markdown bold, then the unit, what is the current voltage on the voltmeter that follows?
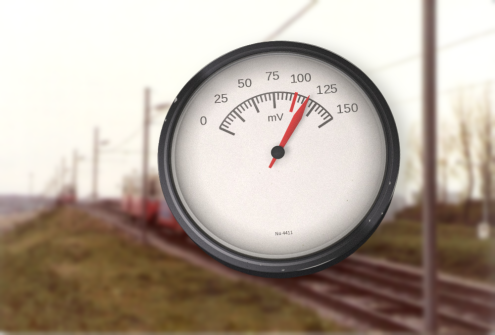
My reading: **115** mV
